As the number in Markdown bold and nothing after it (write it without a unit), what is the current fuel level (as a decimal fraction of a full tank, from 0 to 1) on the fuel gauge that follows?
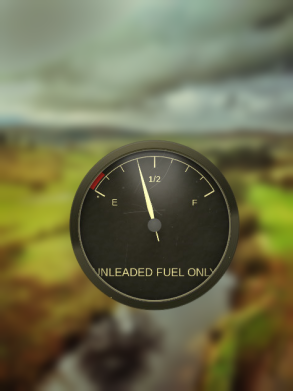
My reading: **0.375**
